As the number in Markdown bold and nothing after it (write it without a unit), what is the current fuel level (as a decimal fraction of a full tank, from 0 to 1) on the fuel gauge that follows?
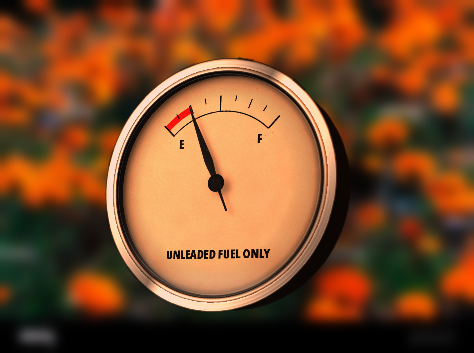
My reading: **0.25**
